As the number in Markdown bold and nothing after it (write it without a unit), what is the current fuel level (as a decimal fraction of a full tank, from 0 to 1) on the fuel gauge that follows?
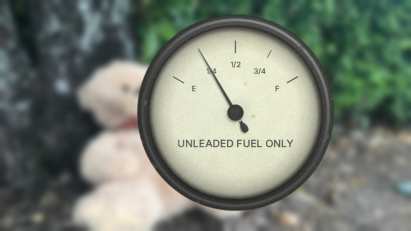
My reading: **0.25**
